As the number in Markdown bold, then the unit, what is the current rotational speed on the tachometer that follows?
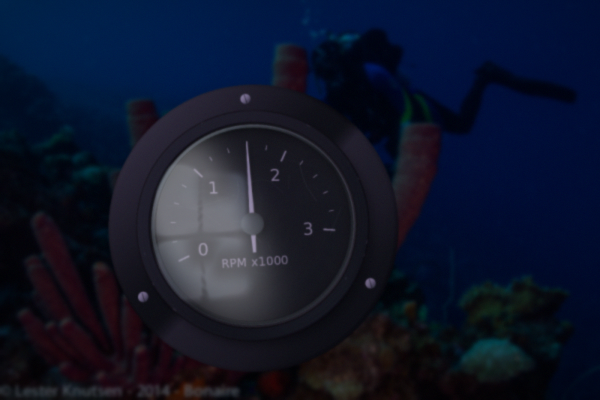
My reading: **1600** rpm
